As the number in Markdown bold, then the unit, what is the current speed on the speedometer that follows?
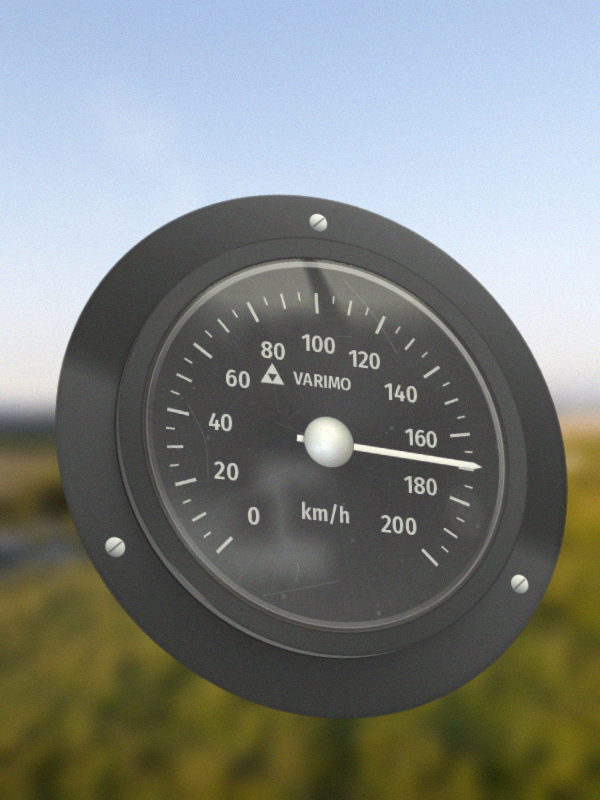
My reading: **170** km/h
